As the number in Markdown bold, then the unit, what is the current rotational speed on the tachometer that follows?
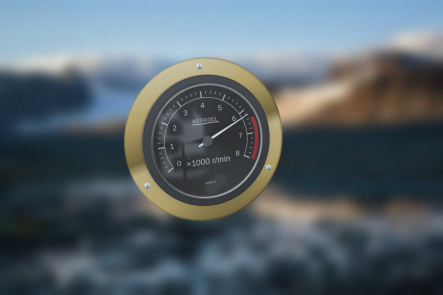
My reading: **6200** rpm
